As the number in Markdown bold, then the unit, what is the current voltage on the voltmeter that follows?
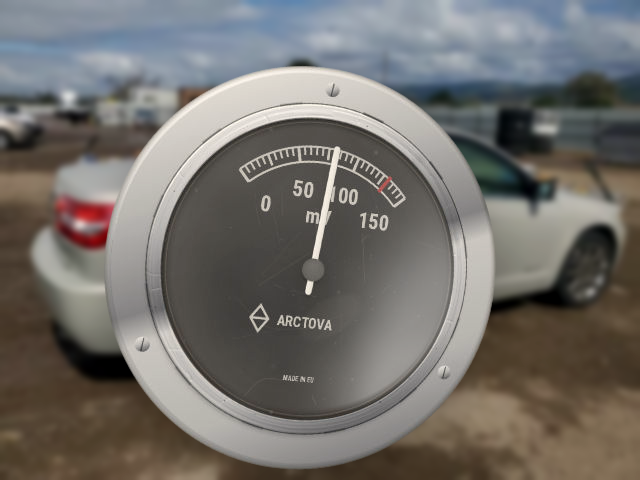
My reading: **80** mV
